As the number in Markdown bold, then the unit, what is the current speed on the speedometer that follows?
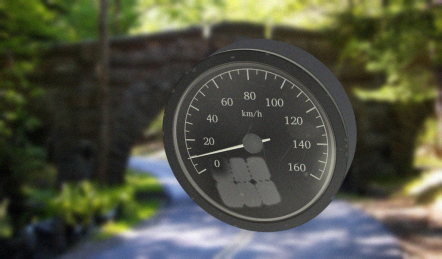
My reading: **10** km/h
